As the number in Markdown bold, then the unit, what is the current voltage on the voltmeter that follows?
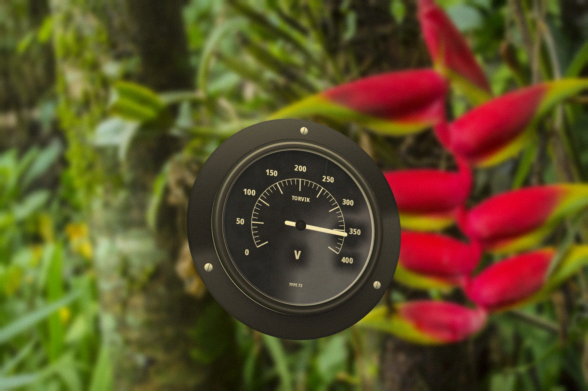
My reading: **360** V
